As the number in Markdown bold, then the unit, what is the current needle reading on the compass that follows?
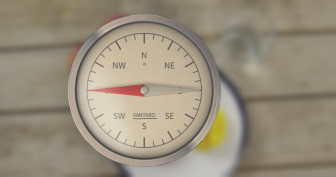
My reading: **270** °
